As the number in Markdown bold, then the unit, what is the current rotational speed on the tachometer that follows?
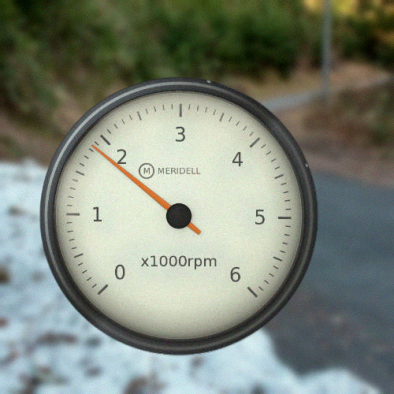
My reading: **1850** rpm
